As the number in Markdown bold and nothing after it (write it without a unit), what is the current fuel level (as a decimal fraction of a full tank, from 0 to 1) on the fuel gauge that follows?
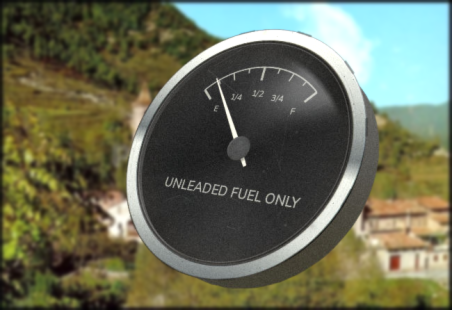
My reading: **0.125**
